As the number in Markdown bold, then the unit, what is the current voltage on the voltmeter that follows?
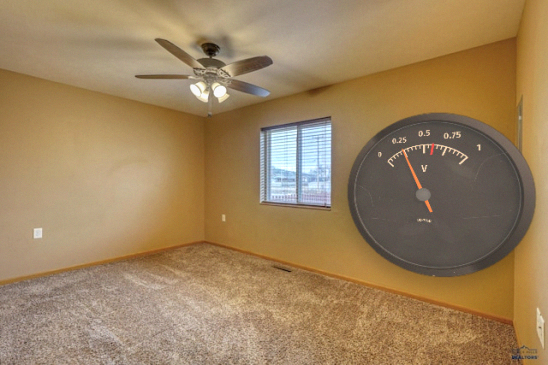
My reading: **0.25** V
